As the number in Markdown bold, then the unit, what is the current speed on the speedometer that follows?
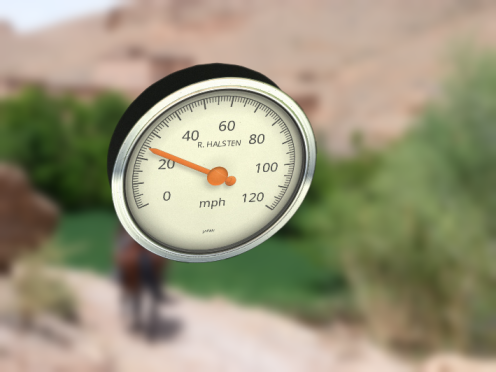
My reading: **25** mph
